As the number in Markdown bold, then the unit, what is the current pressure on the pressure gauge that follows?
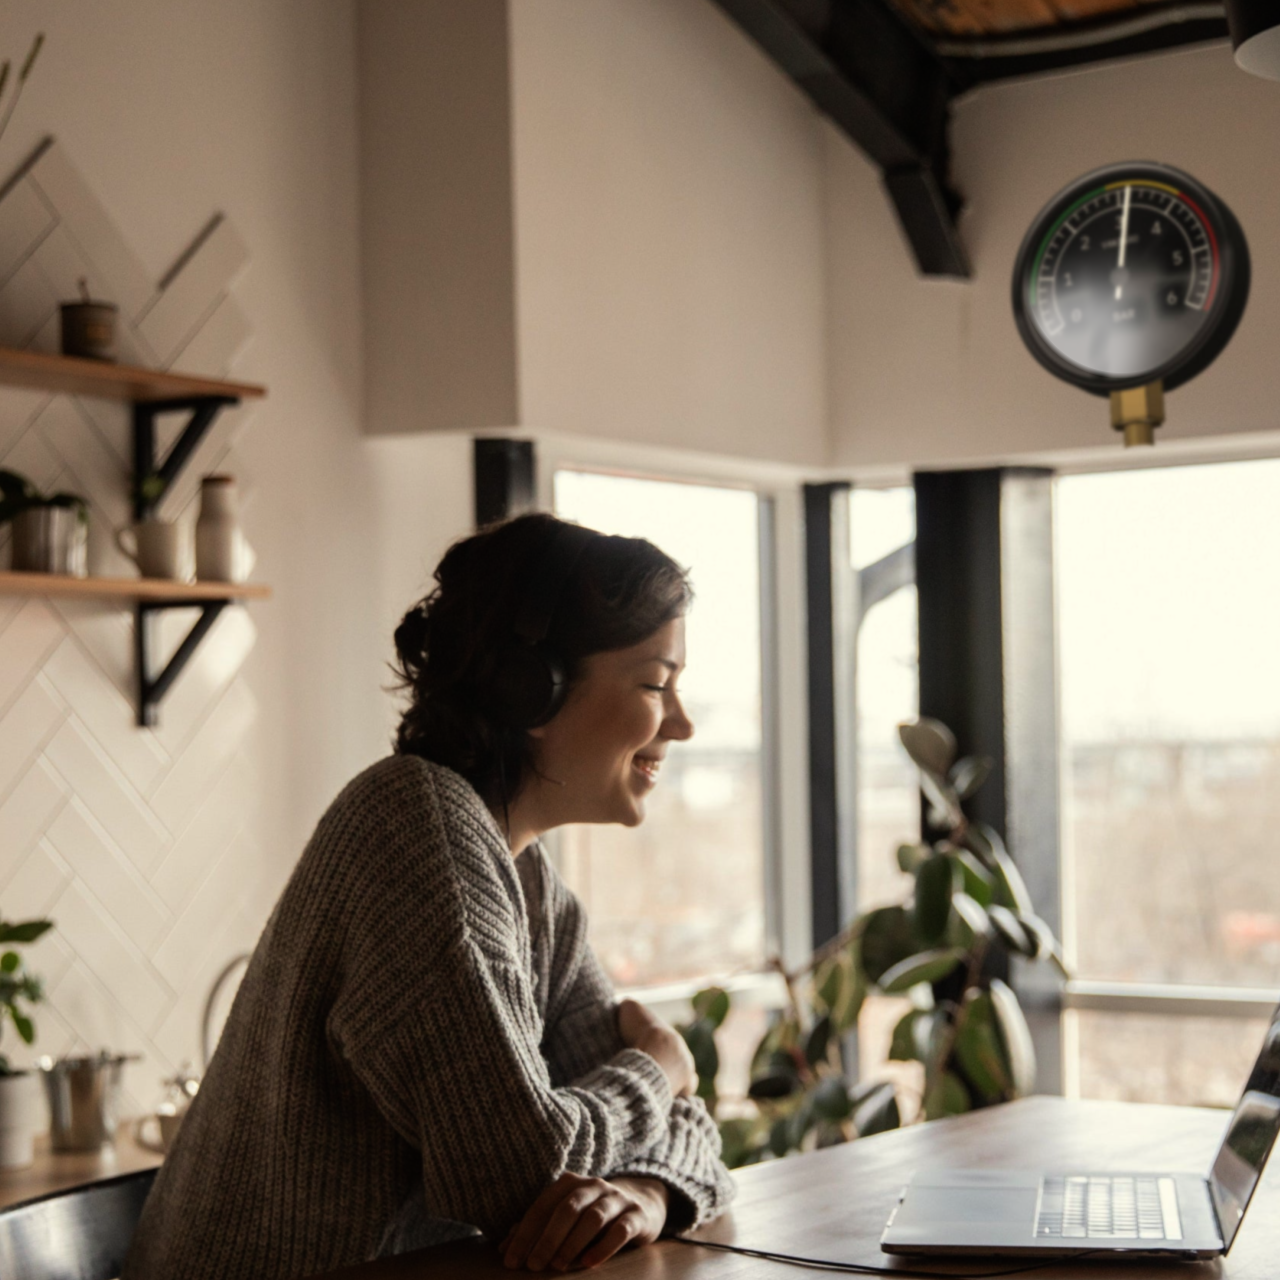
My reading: **3.2** bar
